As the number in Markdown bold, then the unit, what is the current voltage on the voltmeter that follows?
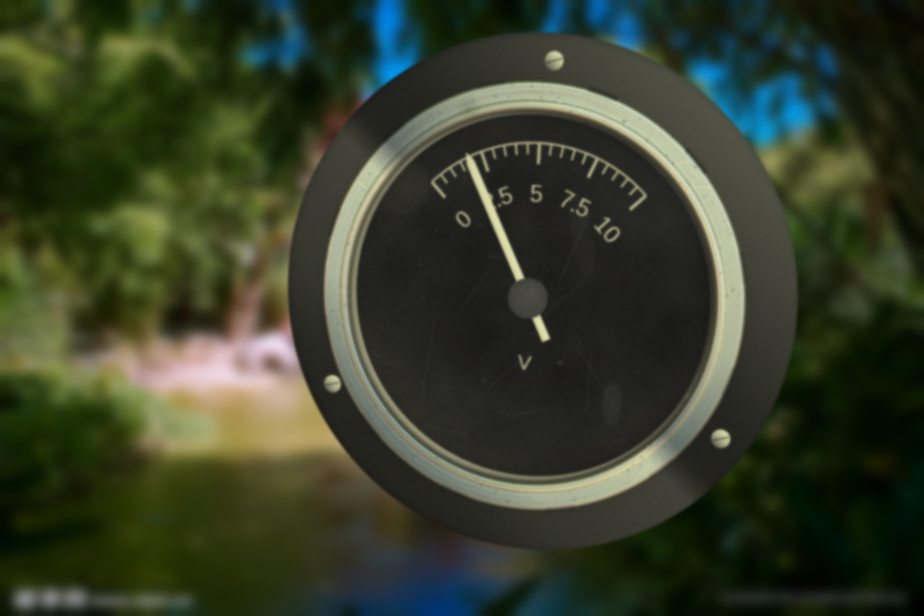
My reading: **2** V
